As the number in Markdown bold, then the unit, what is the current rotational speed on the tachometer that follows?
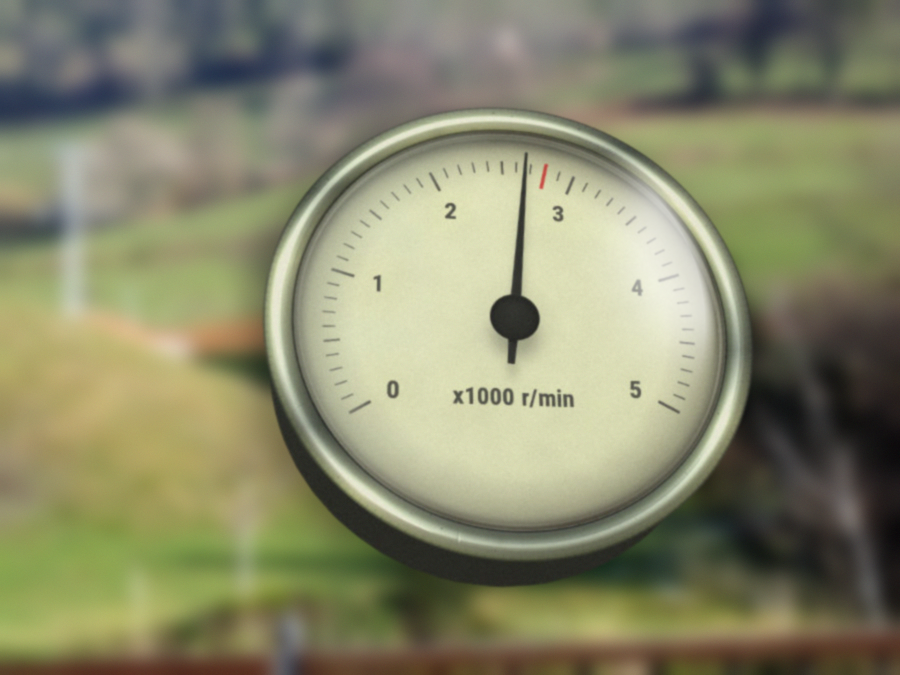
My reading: **2650** rpm
